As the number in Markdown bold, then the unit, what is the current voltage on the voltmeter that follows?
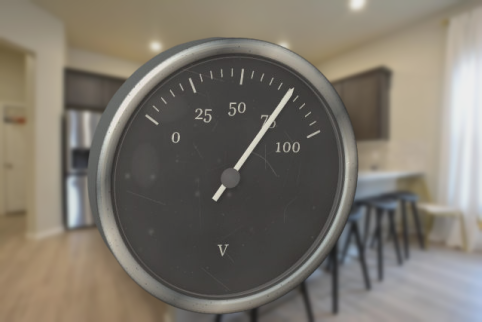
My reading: **75** V
